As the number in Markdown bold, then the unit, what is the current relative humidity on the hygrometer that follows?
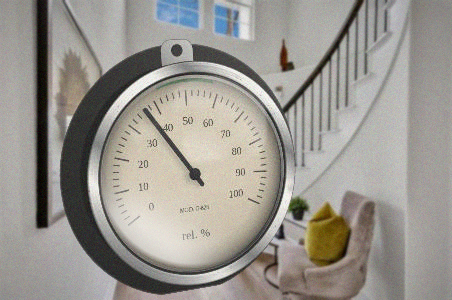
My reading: **36** %
